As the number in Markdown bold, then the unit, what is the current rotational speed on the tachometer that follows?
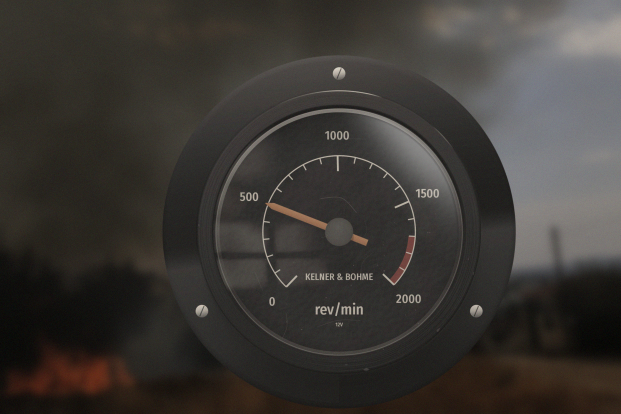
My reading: **500** rpm
